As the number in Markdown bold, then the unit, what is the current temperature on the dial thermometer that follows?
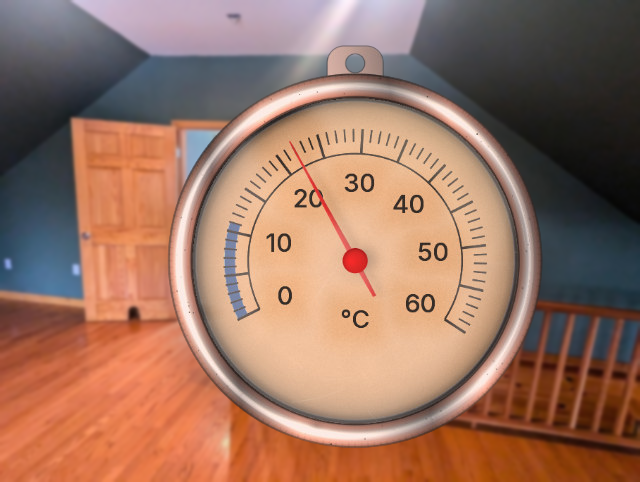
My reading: **22** °C
